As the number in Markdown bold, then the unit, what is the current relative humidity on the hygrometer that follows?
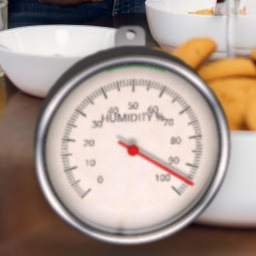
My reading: **95** %
